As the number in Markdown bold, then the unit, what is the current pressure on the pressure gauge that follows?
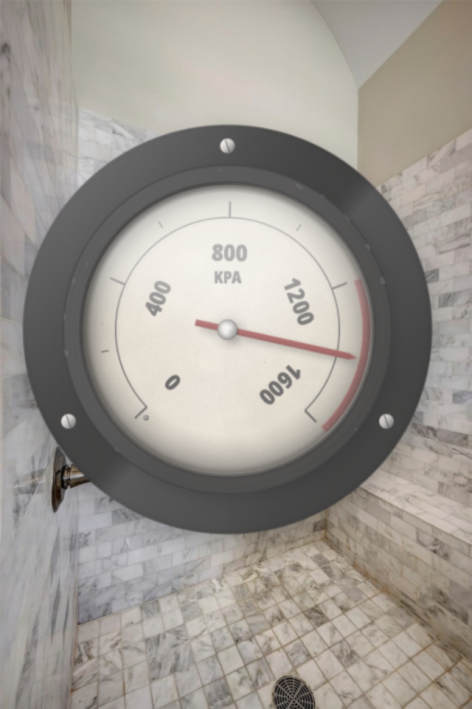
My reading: **1400** kPa
